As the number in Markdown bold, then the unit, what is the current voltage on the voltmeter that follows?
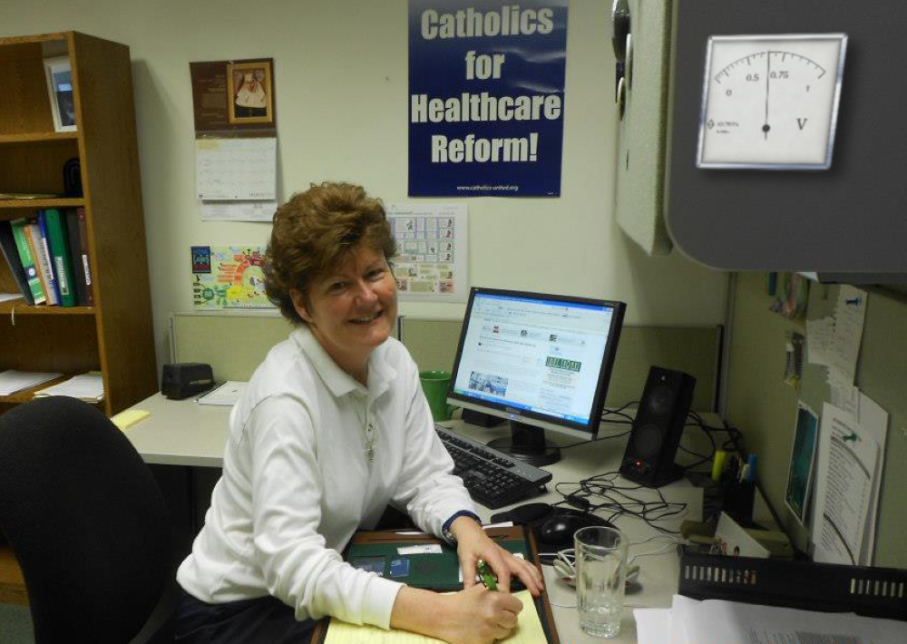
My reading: **0.65** V
